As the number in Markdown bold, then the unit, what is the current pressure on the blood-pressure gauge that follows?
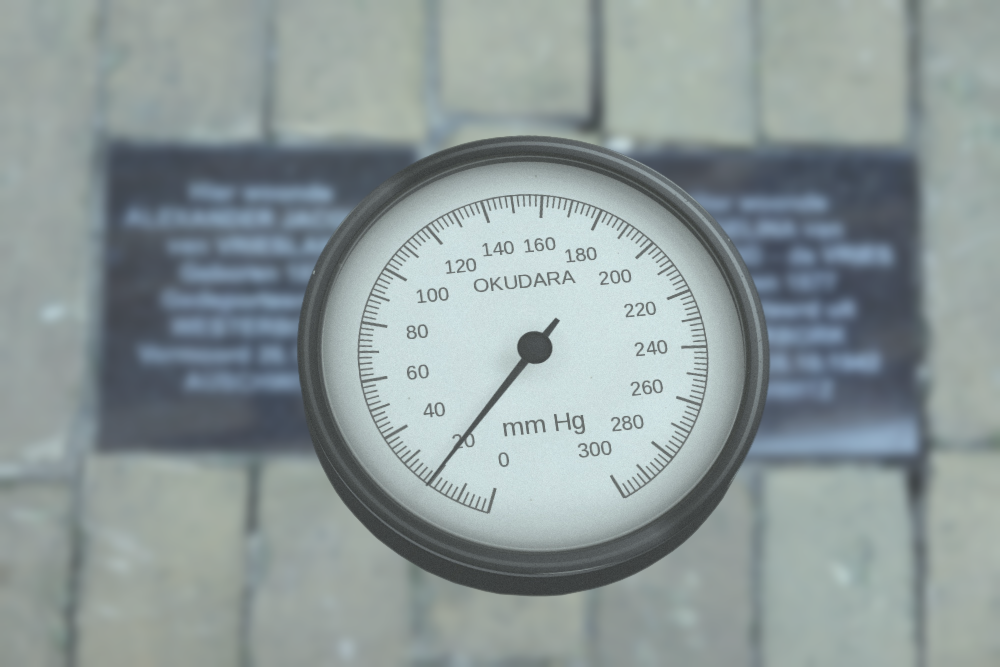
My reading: **20** mmHg
